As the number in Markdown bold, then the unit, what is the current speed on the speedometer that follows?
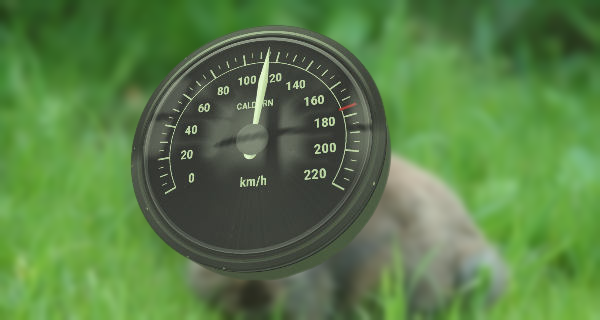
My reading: **115** km/h
